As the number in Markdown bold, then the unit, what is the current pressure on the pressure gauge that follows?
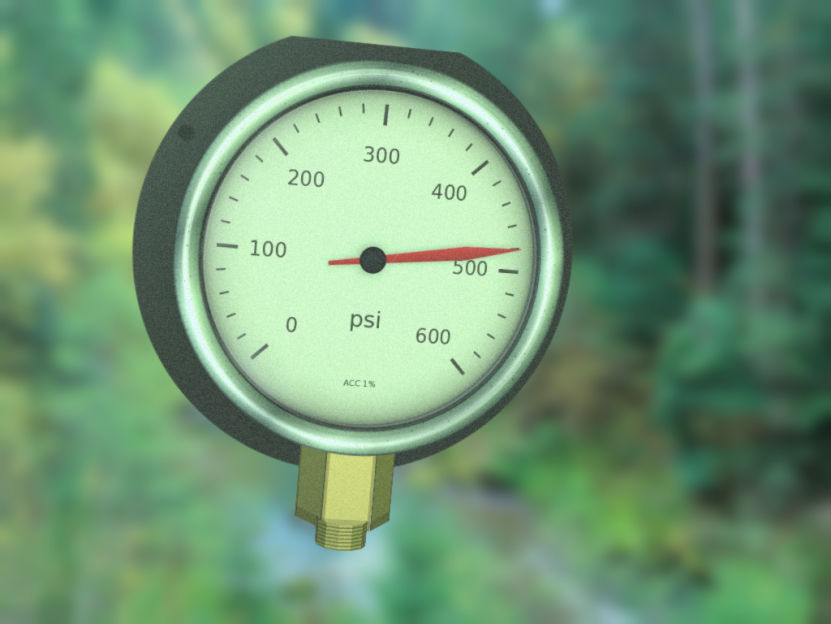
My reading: **480** psi
